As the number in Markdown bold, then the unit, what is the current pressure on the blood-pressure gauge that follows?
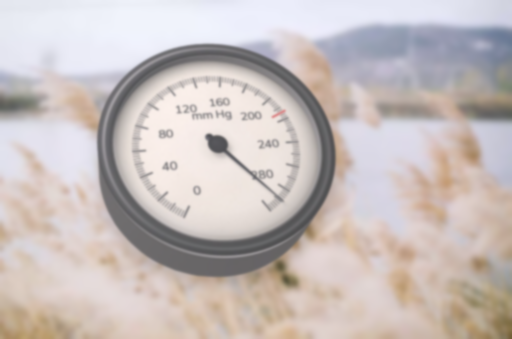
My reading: **290** mmHg
